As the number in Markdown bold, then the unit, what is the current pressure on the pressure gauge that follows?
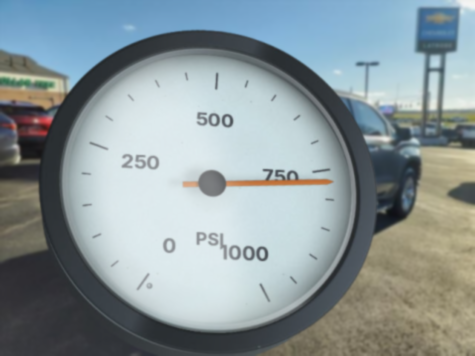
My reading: **775** psi
